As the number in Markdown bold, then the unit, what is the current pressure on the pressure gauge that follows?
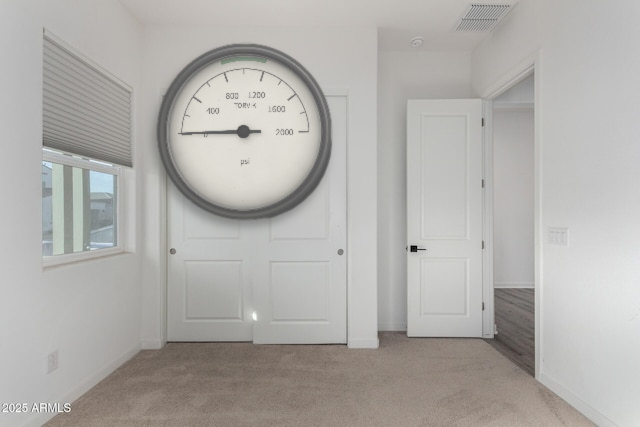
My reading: **0** psi
